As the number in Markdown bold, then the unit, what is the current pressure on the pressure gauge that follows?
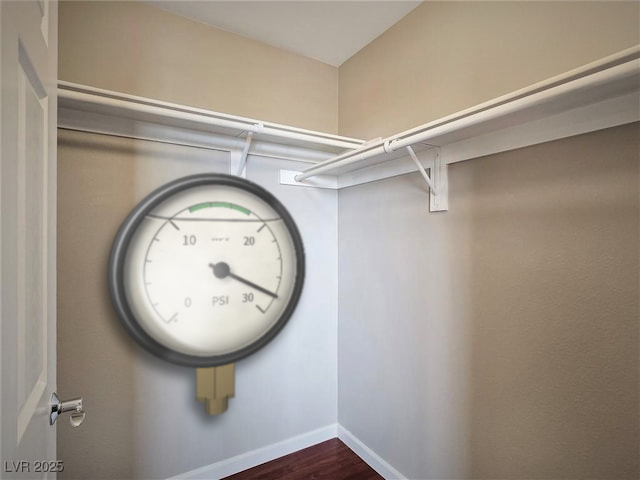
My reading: **28** psi
